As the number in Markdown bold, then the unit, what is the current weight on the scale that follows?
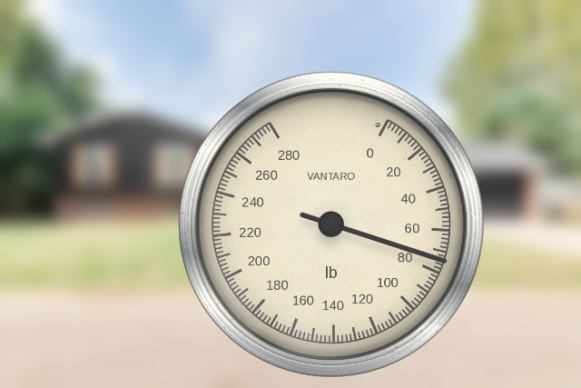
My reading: **74** lb
